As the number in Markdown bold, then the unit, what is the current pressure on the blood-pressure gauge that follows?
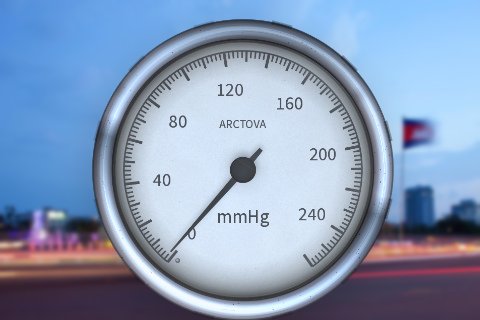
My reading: **2** mmHg
